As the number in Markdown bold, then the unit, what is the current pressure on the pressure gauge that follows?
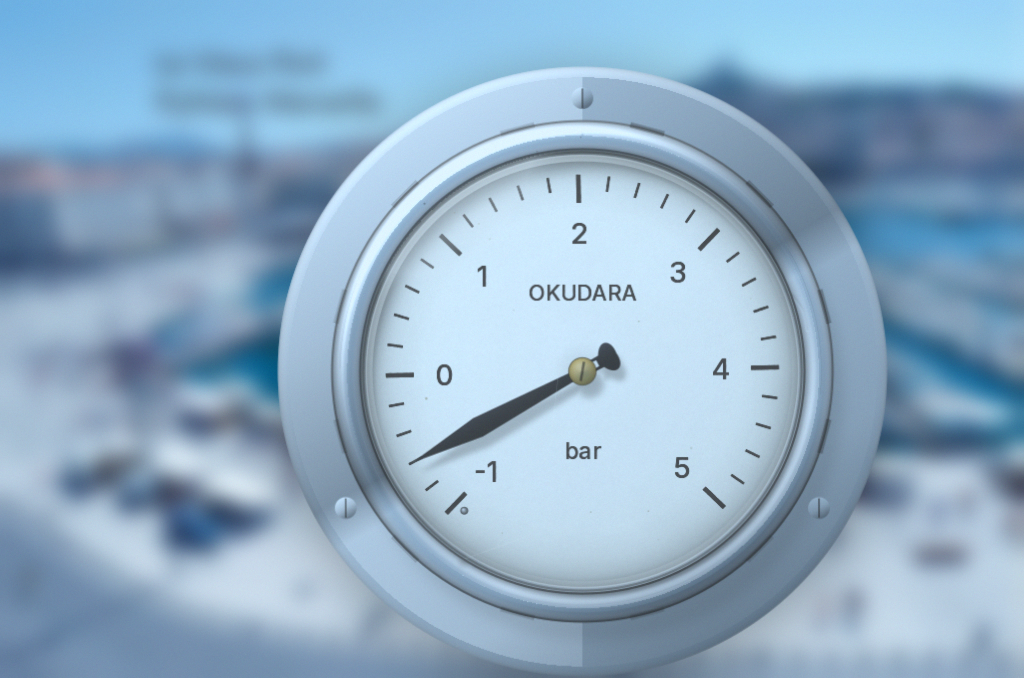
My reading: **-0.6** bar
